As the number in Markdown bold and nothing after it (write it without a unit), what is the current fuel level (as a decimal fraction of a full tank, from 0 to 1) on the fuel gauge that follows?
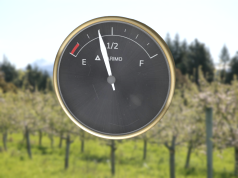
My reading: **0.375**
